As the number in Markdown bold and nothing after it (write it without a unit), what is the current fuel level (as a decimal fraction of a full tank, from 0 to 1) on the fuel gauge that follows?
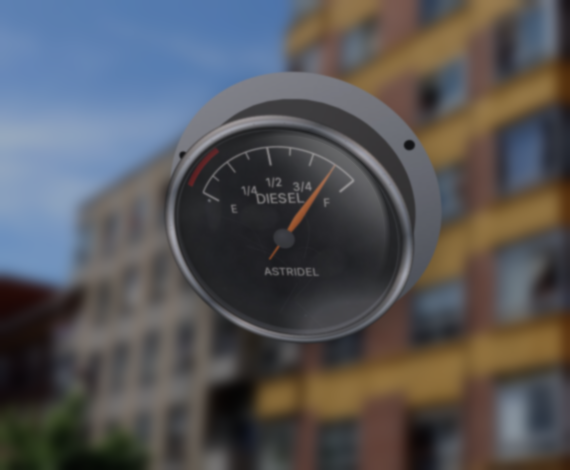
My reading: **0.875**
